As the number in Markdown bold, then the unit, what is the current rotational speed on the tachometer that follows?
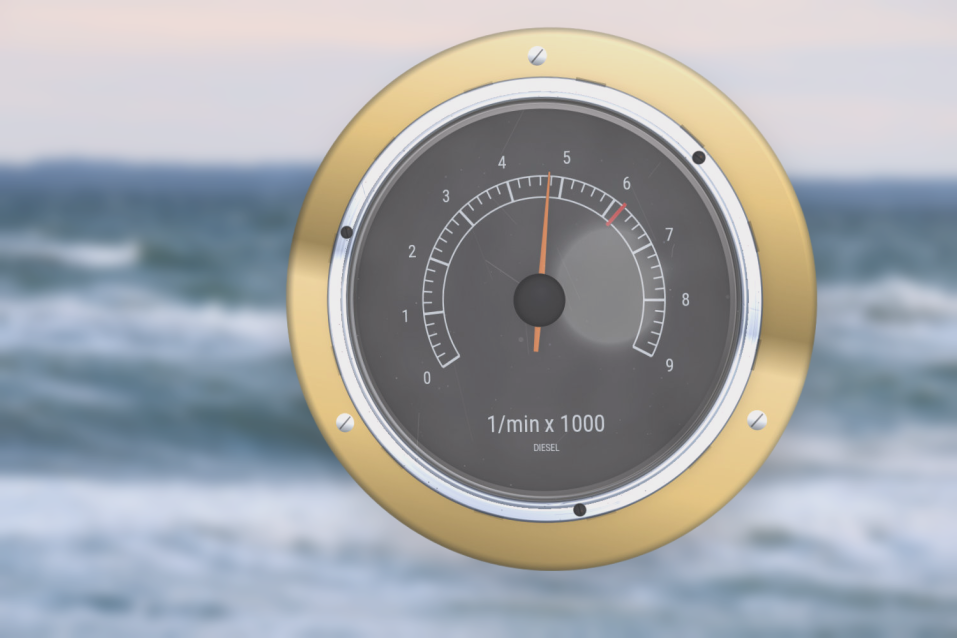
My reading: **4800** rpm
